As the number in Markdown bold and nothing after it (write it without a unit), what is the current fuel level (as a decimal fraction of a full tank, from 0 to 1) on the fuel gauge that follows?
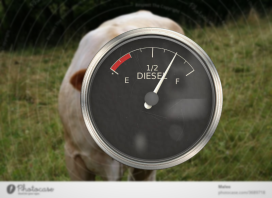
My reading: **0.75**
